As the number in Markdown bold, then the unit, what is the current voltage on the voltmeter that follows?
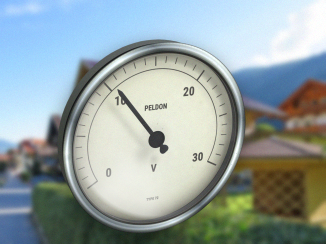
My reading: **10.5** V
